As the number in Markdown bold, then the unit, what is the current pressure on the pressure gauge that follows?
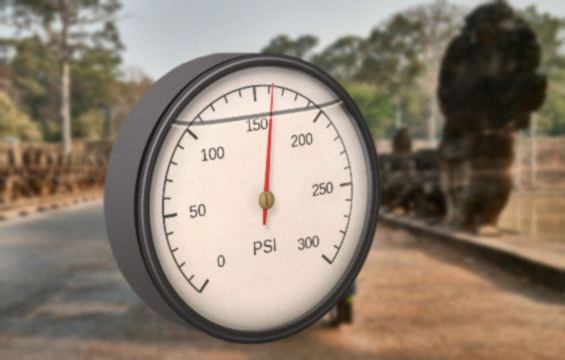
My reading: **160** psi
